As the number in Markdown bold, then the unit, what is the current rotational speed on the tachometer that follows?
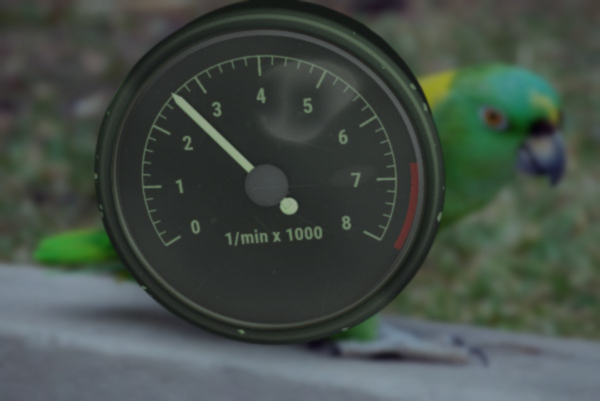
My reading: **2600** rpm
